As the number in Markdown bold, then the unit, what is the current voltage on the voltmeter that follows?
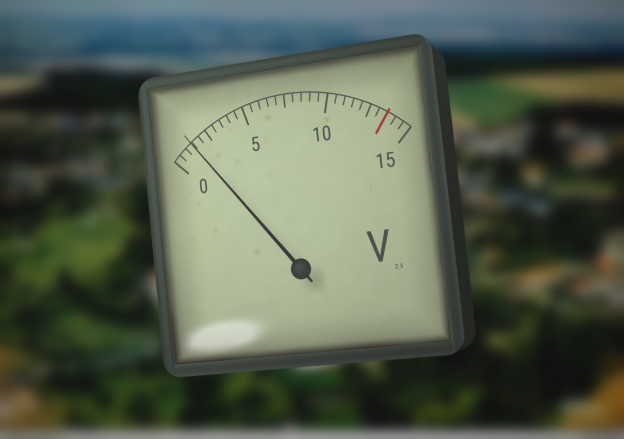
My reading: **1.5** V
